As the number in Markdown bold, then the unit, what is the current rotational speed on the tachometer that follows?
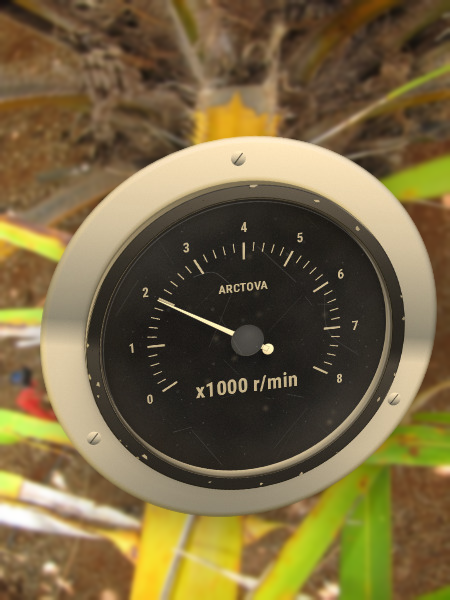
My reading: **2000** rpm
